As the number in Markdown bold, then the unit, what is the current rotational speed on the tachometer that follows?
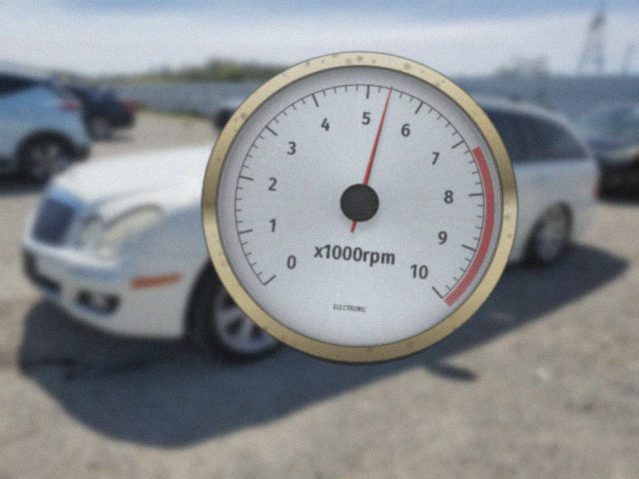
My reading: **5400** rpm
